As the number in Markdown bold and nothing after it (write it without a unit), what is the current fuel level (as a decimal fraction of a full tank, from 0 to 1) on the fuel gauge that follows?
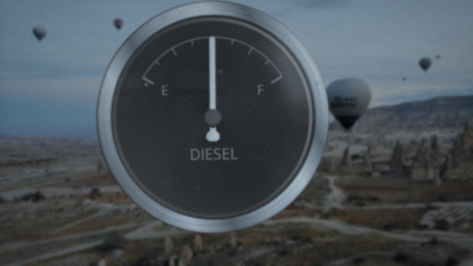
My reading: **0.5**
